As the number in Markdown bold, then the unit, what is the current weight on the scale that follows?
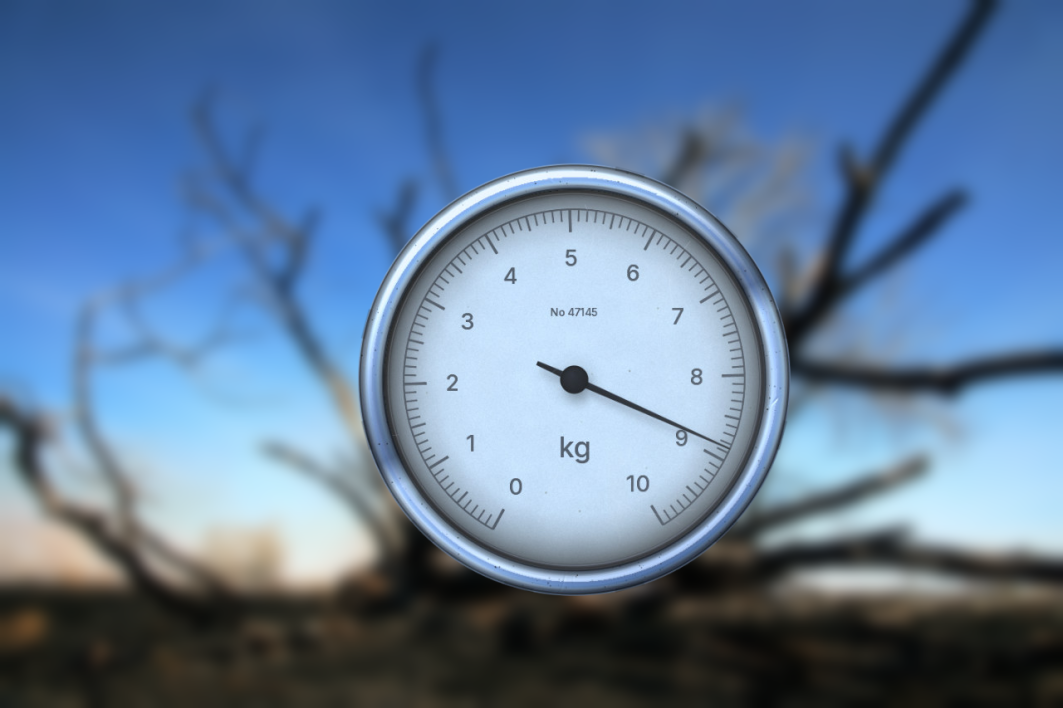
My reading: **8.85** kg
